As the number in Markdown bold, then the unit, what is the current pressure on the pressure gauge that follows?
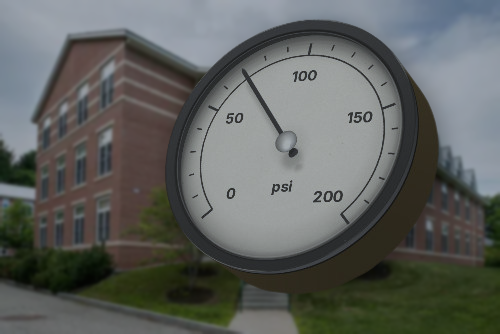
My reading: **70** psi
